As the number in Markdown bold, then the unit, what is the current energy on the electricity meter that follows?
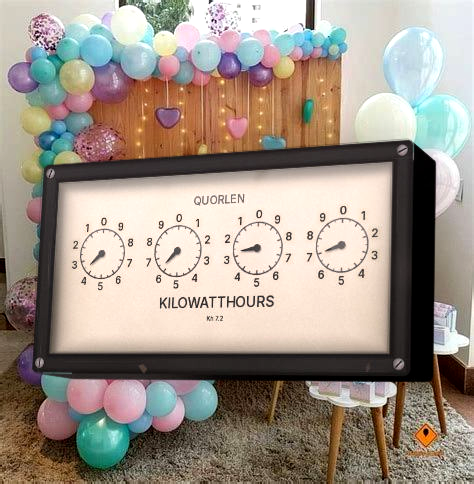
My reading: **3627** kWh
